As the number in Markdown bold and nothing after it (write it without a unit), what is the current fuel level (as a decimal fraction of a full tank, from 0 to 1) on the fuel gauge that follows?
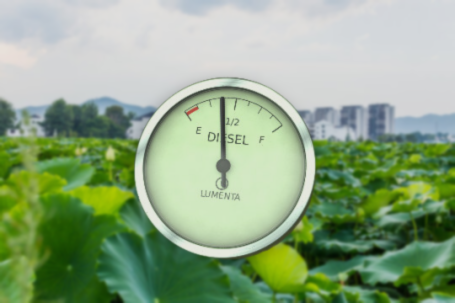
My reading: **0.375**
